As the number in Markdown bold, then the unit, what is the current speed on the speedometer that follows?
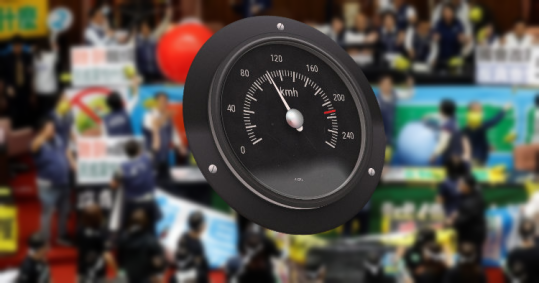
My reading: **100** km/h
